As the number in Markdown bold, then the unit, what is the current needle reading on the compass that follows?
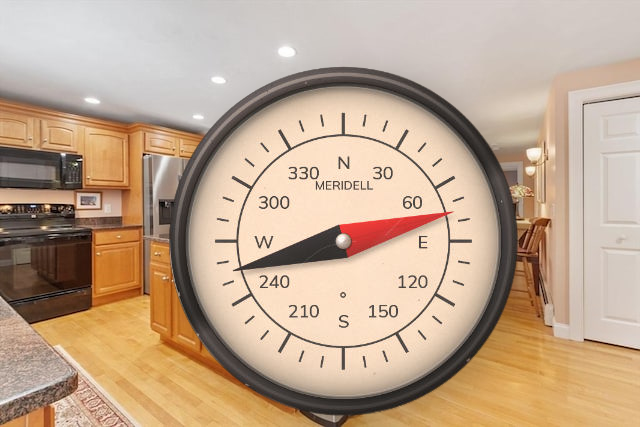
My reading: **75** °
